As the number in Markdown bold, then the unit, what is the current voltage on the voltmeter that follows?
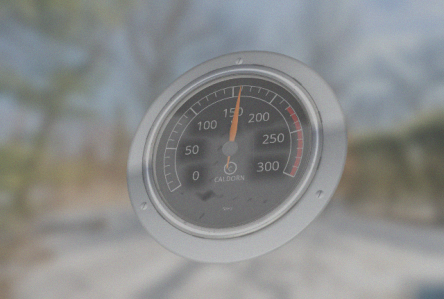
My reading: **160** V
